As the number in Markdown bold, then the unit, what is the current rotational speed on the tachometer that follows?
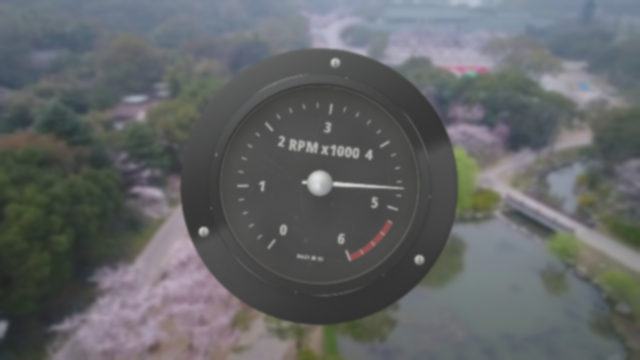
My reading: **4700** rpm
